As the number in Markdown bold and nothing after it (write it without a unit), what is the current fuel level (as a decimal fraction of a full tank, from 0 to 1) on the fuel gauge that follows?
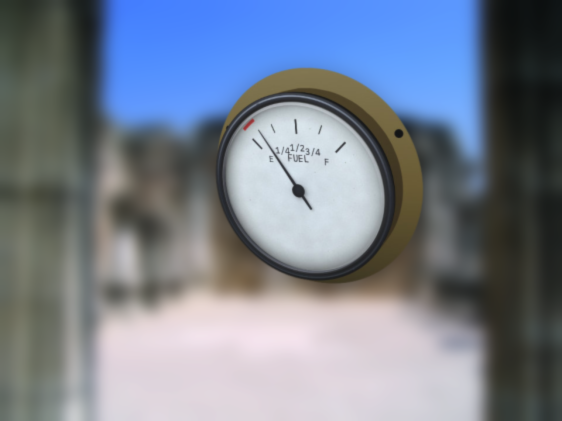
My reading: **0.125**
